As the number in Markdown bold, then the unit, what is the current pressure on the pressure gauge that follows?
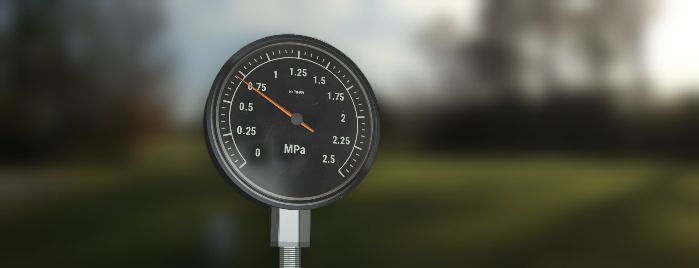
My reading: **0.7** MPa
